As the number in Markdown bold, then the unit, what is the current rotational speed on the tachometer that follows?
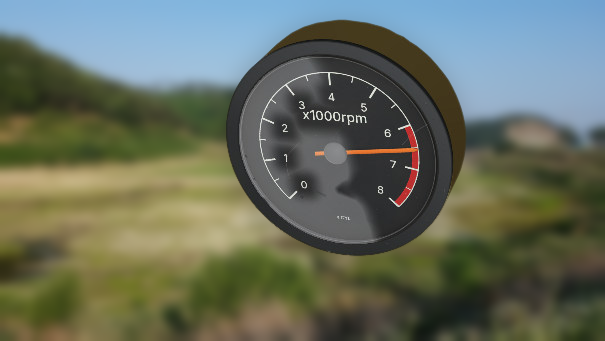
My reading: **6500** rpm
